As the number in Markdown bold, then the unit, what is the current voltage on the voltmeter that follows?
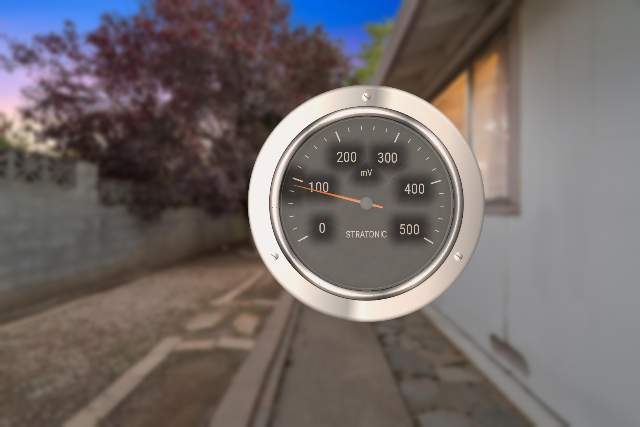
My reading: **90** mV
